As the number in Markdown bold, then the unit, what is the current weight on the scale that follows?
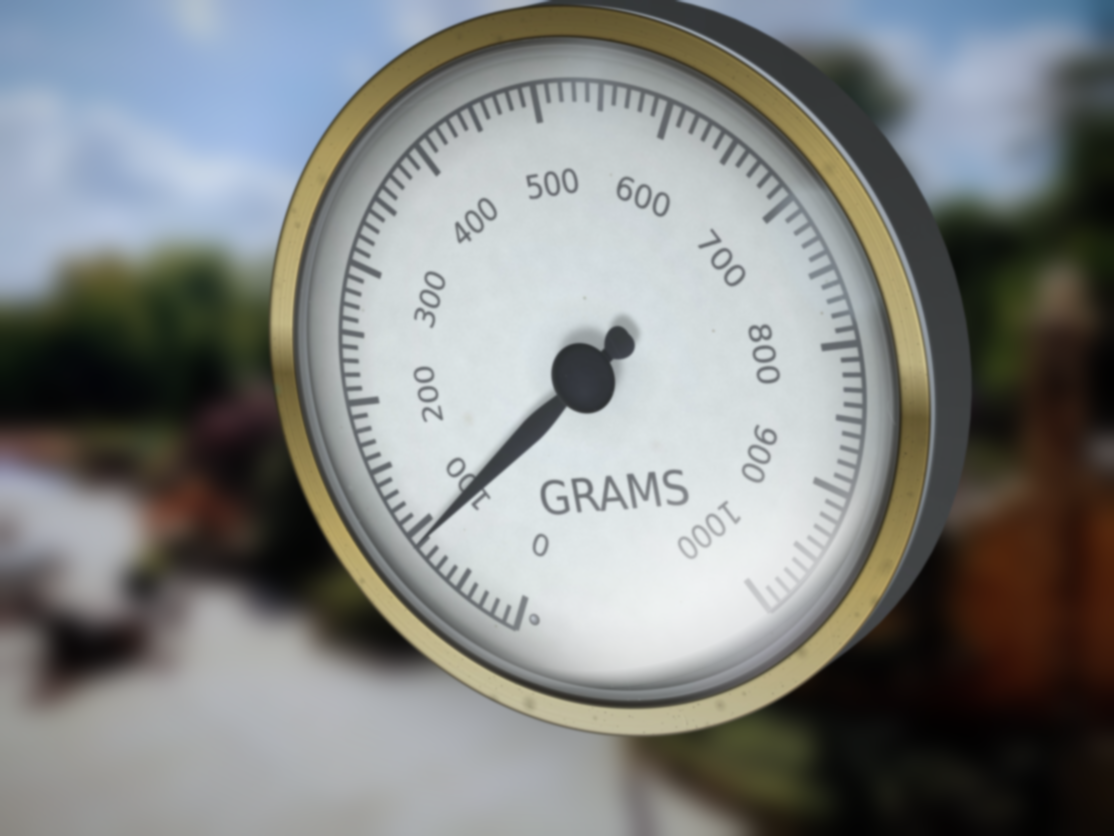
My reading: **90** g
